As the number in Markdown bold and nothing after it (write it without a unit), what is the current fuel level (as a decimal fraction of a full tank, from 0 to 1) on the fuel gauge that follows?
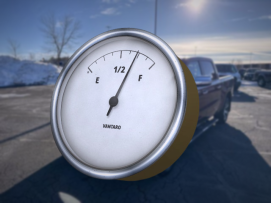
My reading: **0.75**
